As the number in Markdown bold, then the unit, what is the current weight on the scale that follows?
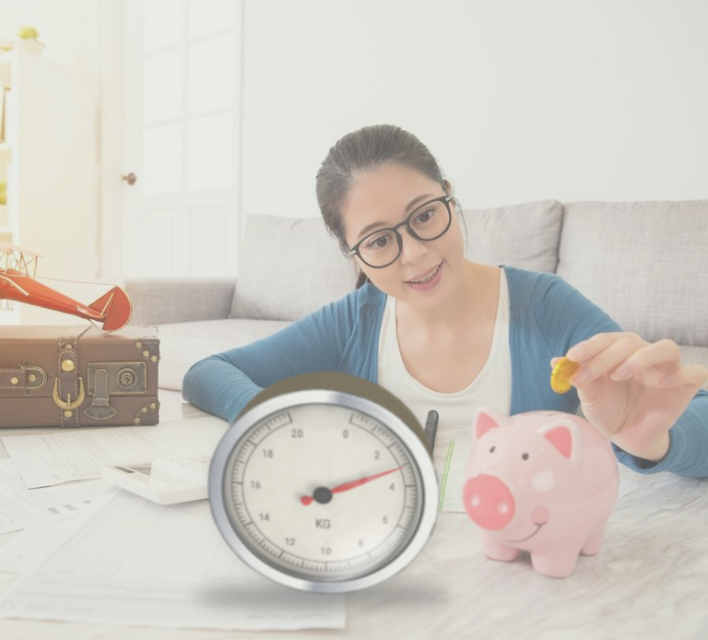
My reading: **3** kg
